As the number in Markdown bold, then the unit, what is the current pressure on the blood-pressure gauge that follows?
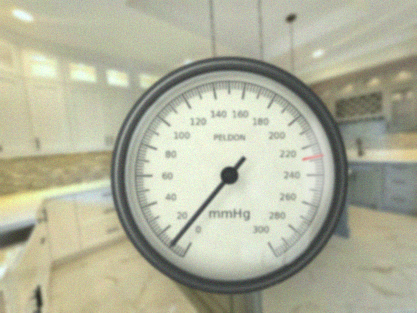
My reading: **10** mmHg
